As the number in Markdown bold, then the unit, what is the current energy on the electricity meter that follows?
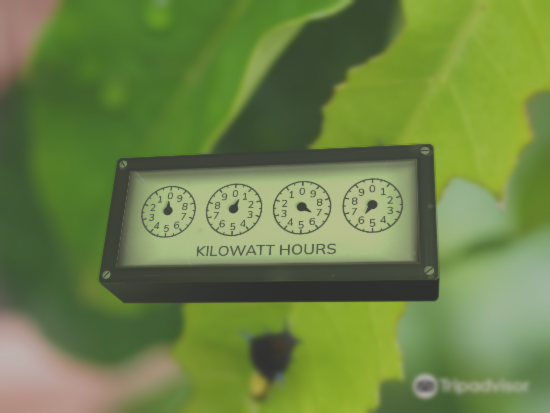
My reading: **66** kWh
